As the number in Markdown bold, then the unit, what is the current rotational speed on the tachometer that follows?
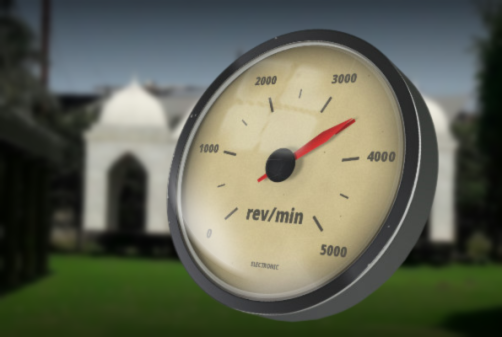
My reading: **3500** rpm
